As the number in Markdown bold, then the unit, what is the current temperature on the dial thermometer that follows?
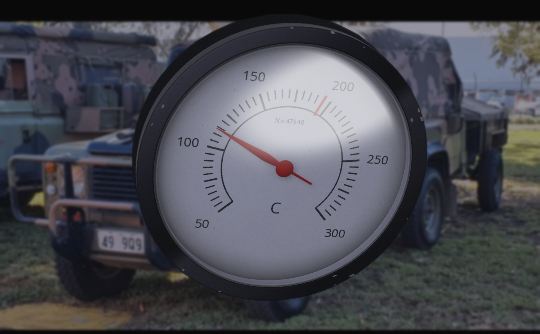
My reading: **115** °C
